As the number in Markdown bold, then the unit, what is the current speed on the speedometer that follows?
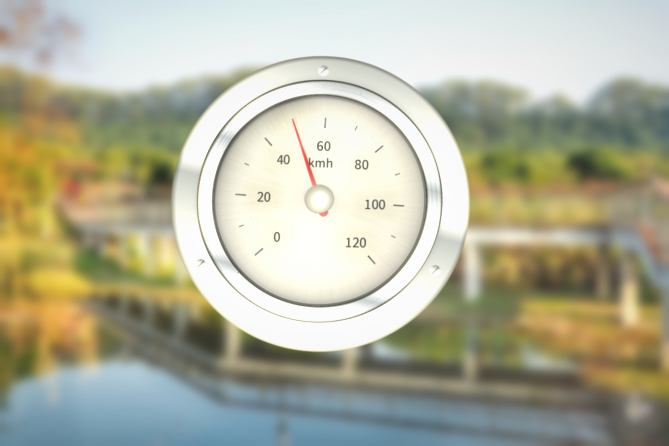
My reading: **50** km/h
